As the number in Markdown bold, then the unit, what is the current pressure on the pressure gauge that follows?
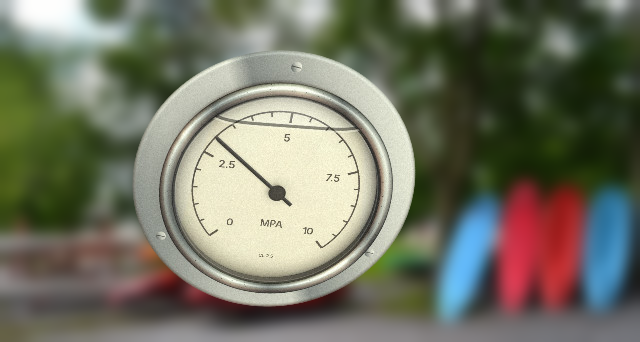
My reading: **3** MPa
